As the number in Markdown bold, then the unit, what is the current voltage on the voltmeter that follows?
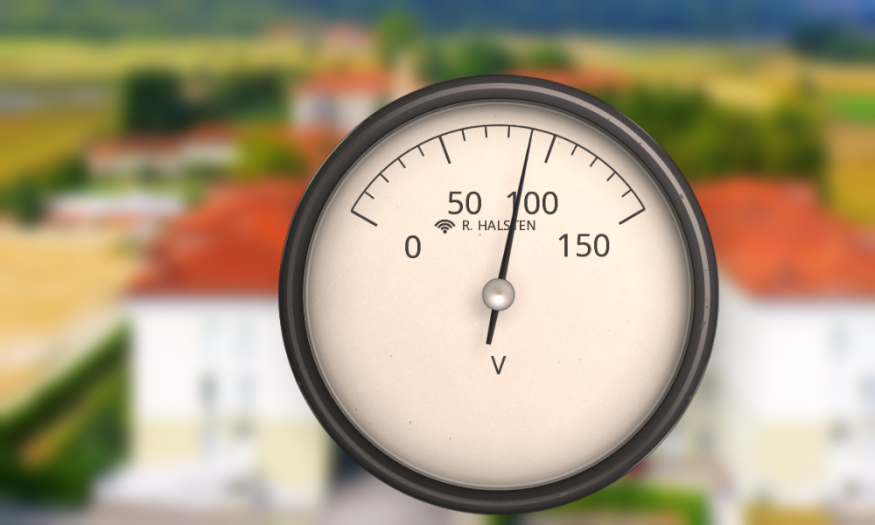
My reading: **90** V
